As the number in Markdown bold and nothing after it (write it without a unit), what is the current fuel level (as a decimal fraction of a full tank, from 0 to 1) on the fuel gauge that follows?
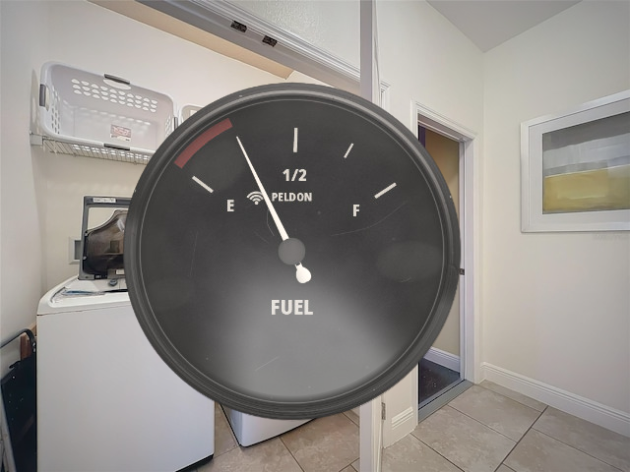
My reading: **0.25**
